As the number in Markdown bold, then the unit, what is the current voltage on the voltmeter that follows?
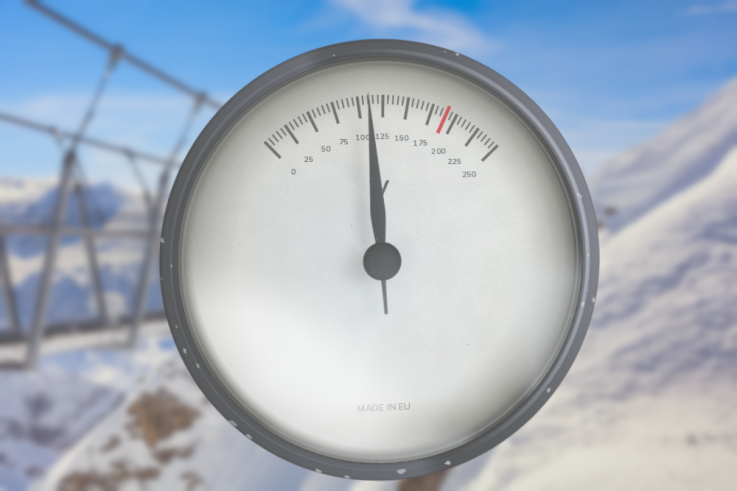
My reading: **110** V
